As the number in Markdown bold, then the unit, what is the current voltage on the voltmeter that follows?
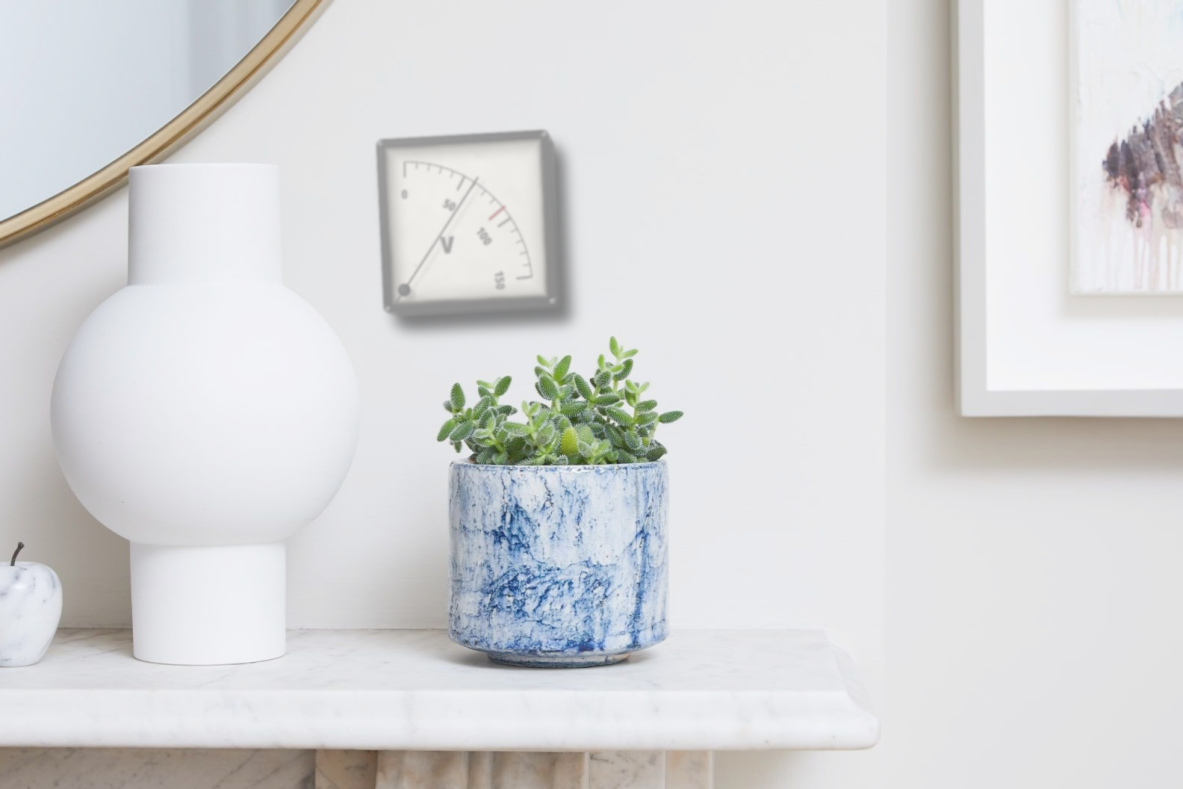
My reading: **60** V
